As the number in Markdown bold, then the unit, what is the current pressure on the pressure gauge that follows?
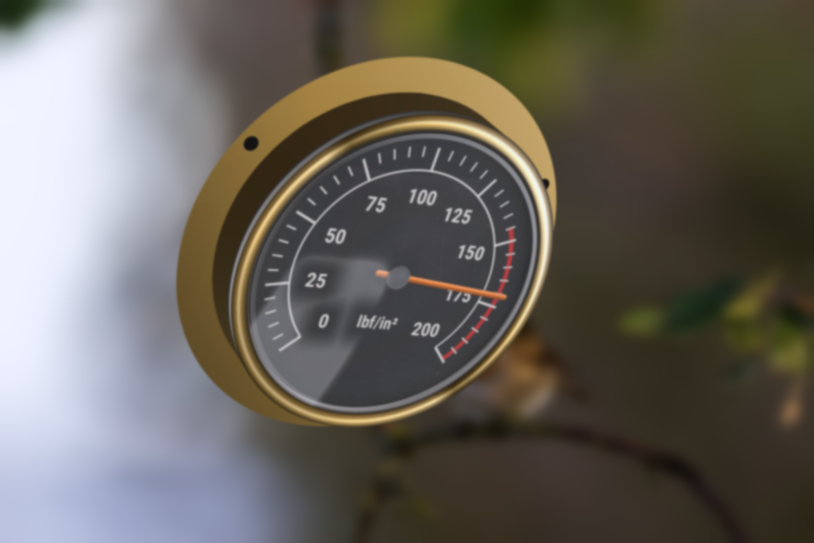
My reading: **170** psi
